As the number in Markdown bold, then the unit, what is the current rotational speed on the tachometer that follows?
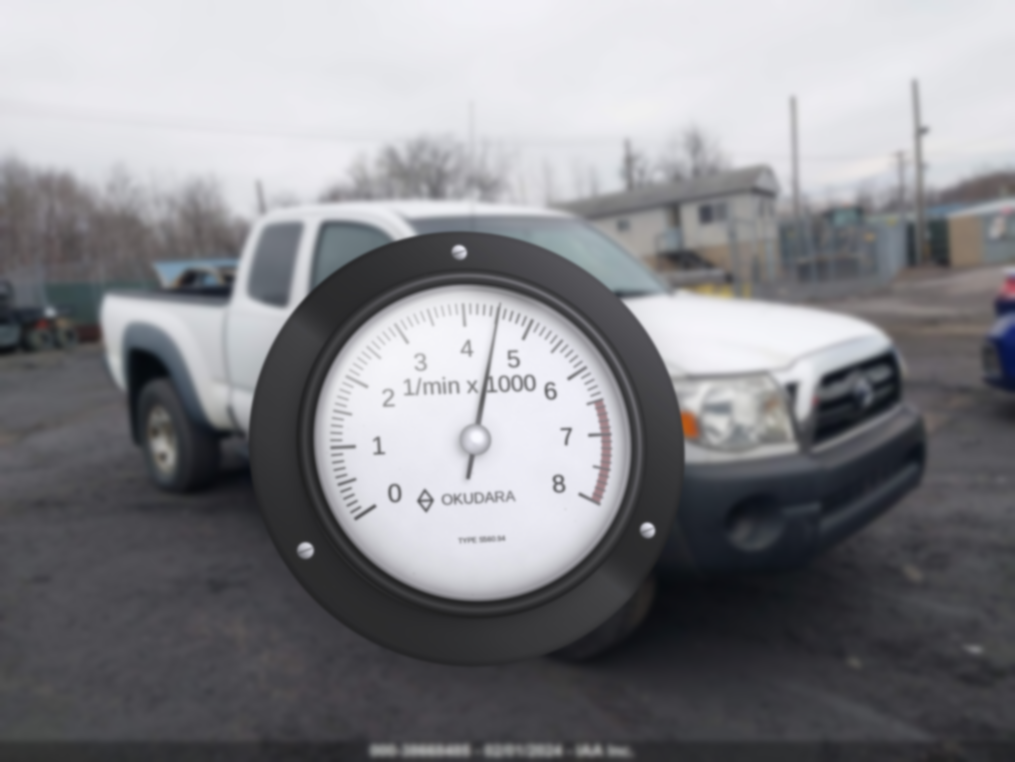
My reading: **4500** rpm
